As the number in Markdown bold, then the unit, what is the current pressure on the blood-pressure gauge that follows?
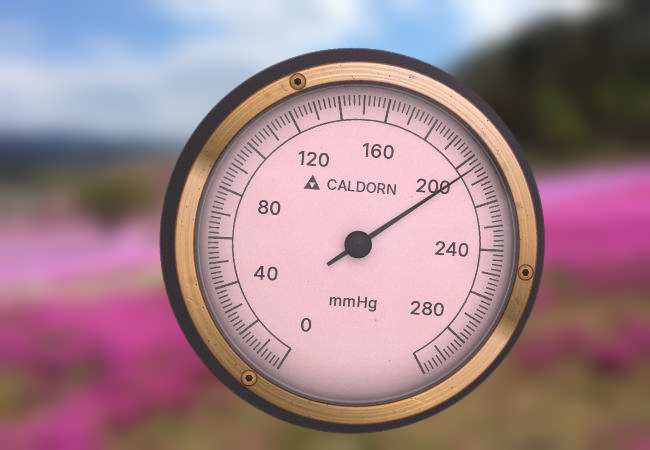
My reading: **204** mmHg
